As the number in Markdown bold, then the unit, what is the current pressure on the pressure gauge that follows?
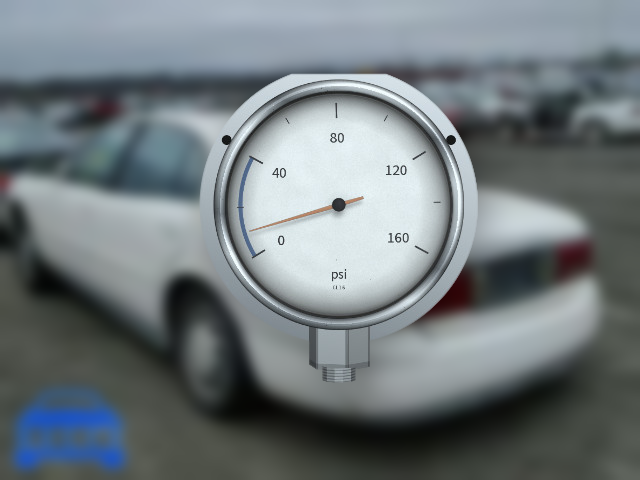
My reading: **10** psi
